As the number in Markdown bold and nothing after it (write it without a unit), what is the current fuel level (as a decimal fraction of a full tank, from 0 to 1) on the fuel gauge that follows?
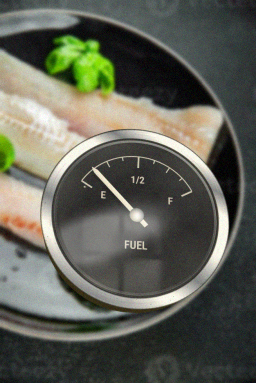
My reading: **0.125**
